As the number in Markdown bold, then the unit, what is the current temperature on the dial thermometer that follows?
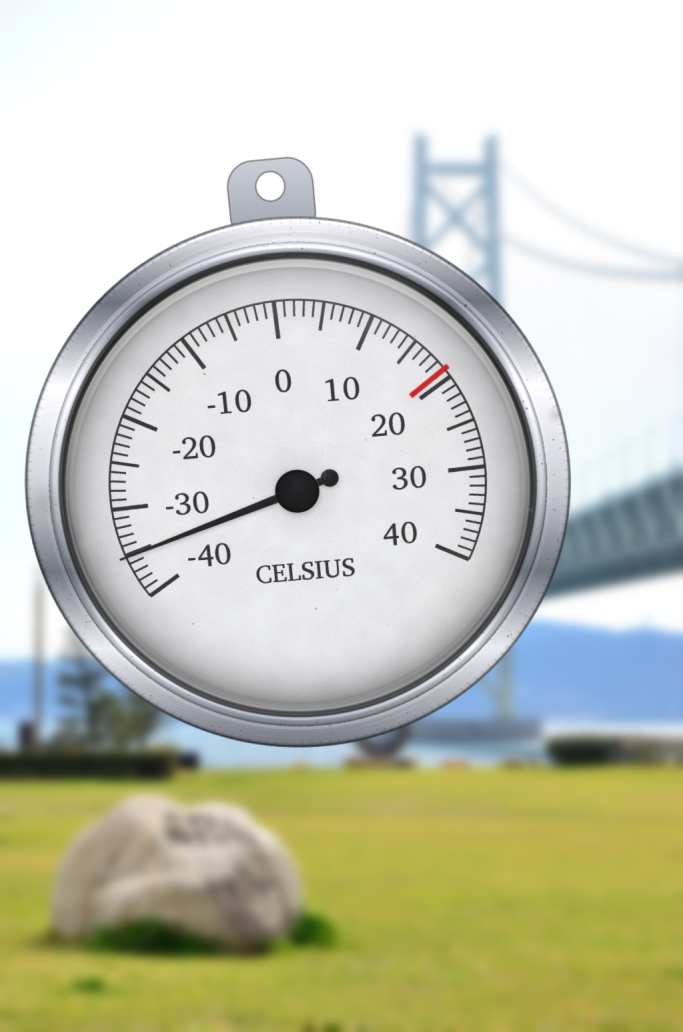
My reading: **-35** °C
